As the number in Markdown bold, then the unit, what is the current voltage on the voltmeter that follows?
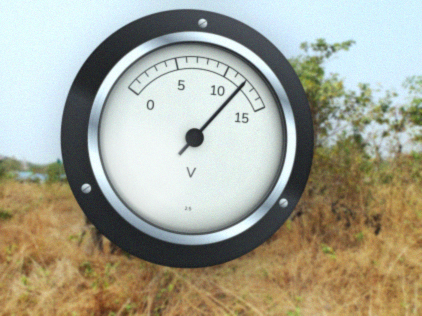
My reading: **12** V
